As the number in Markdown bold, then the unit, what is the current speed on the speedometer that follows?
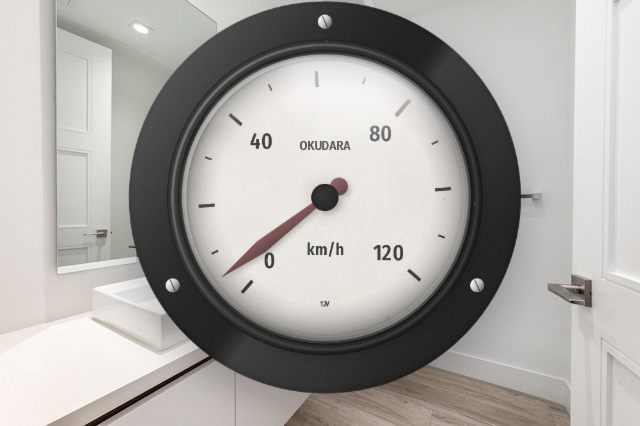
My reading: **5** km/h
